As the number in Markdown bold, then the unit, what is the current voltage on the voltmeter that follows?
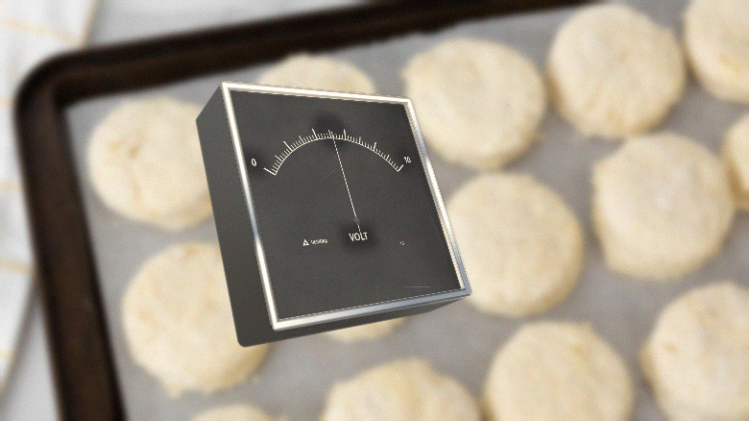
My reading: **5** V
